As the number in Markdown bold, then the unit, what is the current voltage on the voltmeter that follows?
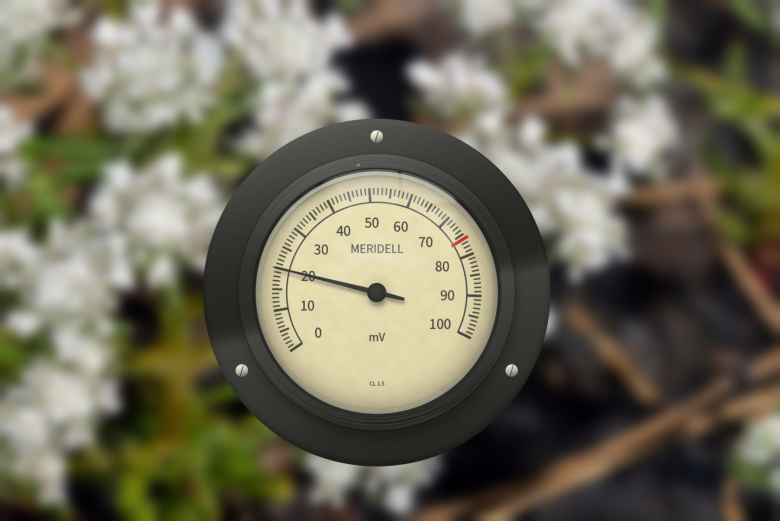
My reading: **20** mV
